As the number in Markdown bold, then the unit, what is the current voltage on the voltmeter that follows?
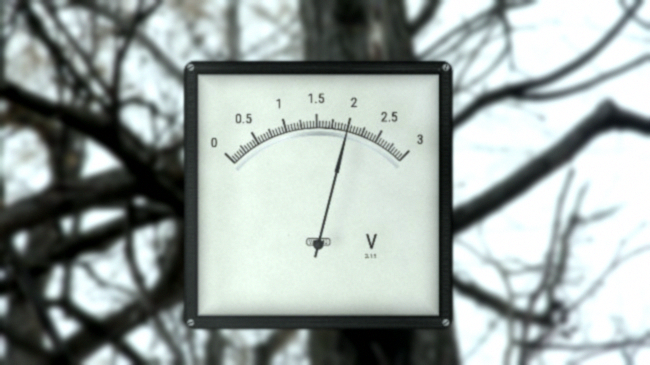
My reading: **2** V
